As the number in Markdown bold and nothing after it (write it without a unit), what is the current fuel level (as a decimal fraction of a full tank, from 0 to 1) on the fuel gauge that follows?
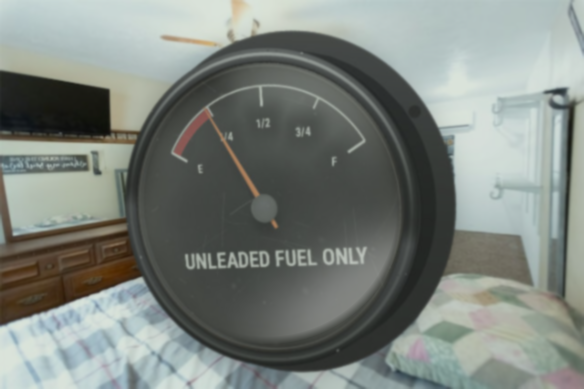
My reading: **0.25**
